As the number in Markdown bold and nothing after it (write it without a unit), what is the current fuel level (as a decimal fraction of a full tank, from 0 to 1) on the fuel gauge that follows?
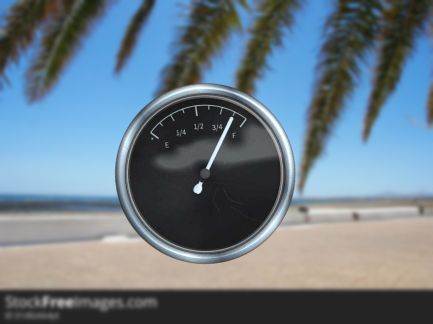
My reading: **0.875**
